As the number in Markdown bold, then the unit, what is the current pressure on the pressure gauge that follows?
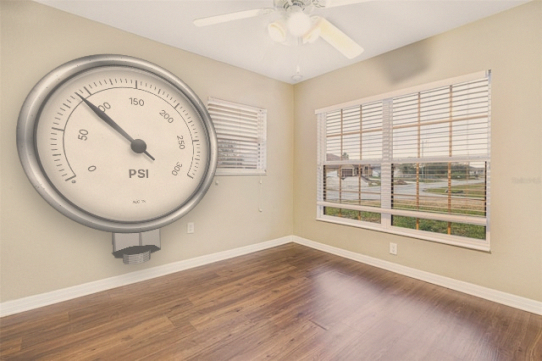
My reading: **90** psi
